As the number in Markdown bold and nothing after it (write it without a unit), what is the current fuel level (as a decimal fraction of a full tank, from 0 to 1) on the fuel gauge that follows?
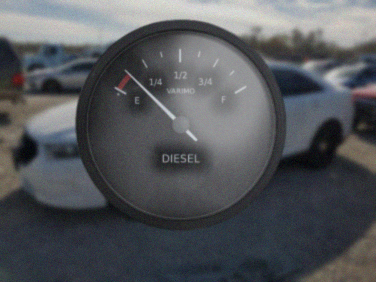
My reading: **0.125**
